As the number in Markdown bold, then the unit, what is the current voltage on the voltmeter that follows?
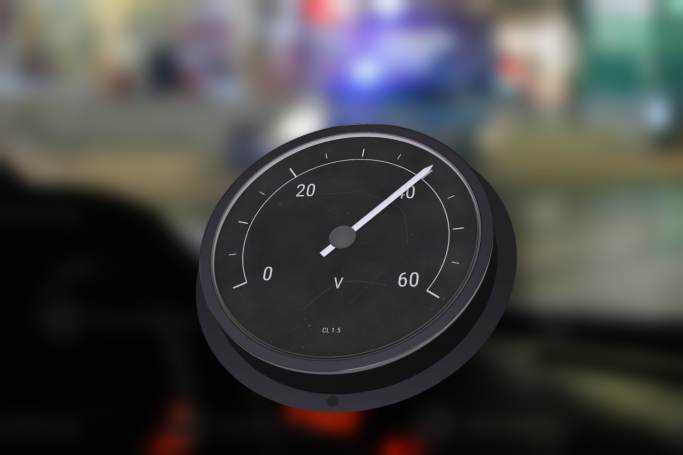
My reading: **40** V
